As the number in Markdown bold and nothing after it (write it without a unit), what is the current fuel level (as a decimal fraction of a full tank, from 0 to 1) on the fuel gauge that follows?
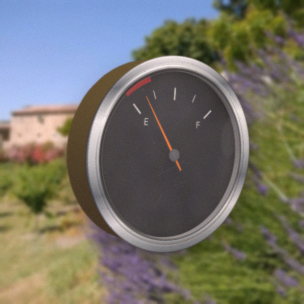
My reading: **0.125**
